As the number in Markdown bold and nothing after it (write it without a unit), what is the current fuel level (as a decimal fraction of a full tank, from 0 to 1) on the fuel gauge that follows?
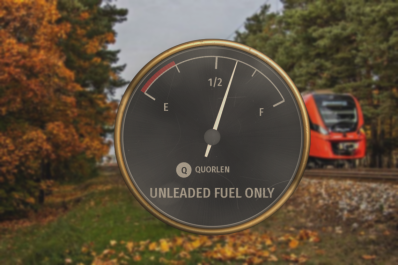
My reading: **0.625**
